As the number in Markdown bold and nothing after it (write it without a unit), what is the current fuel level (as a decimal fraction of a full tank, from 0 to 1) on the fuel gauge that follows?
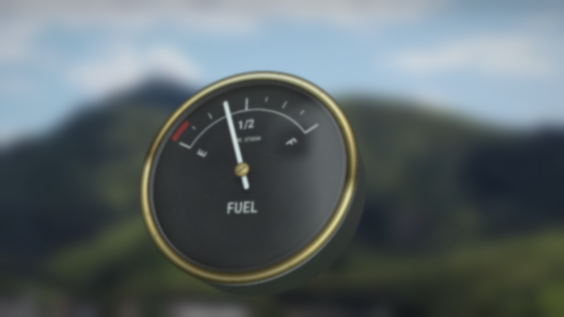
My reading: **0.375**
